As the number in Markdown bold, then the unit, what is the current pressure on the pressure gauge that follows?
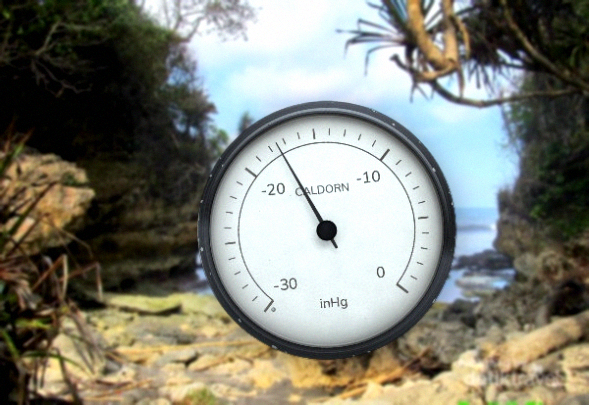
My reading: **-17.5** inHg
